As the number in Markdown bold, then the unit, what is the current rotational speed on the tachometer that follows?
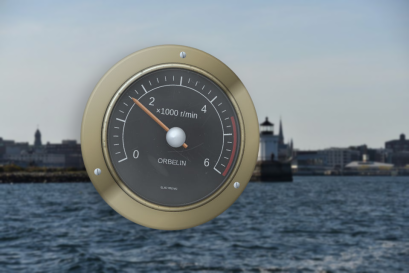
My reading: **1600** rpm
